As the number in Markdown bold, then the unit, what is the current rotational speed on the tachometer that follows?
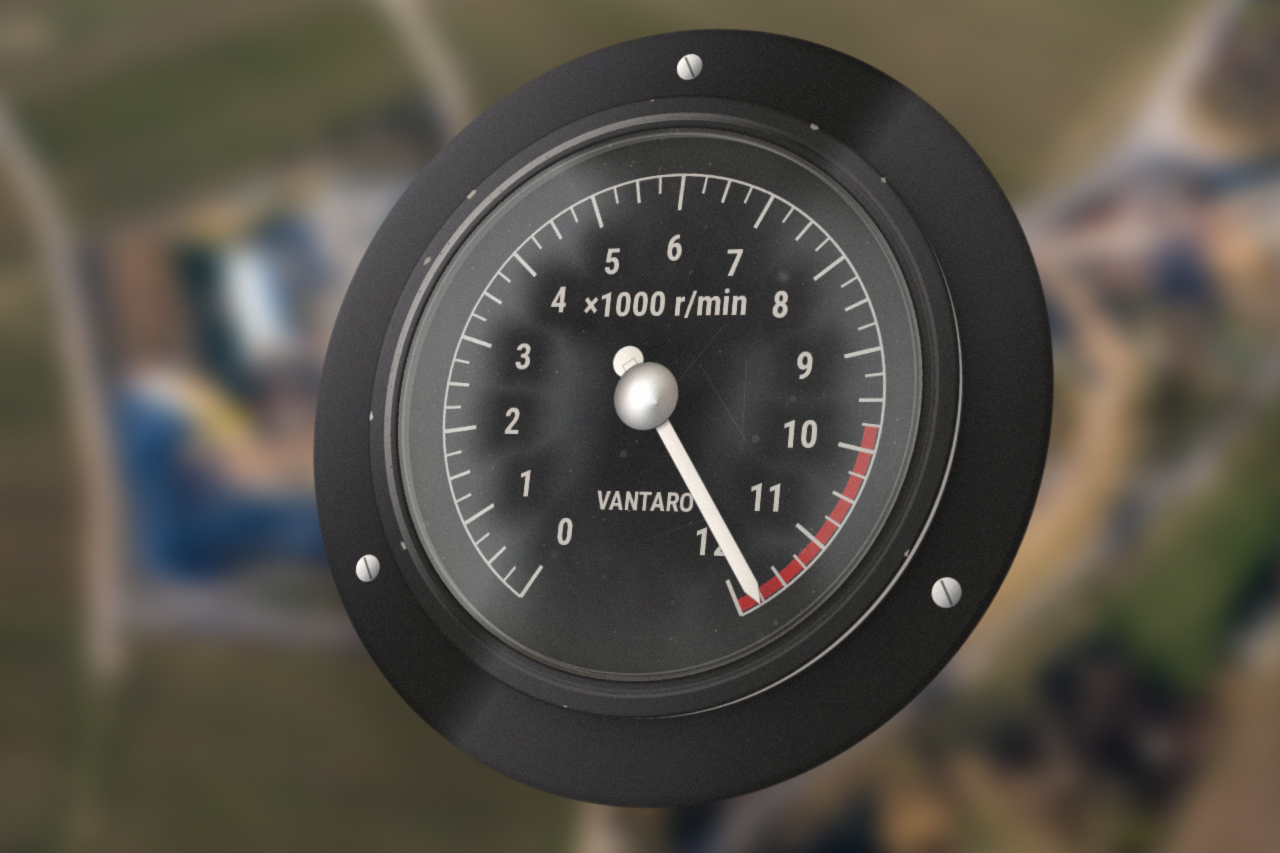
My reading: **11750** rpm
